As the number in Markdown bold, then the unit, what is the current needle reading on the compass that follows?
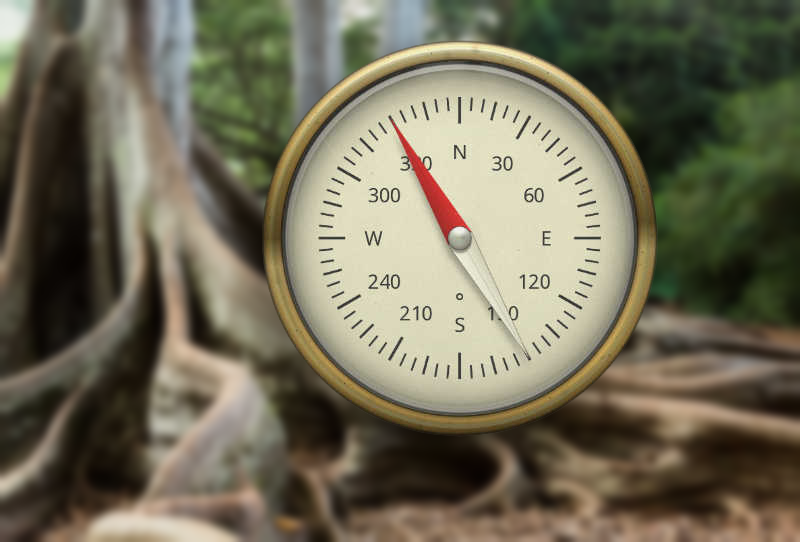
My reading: **330** °
